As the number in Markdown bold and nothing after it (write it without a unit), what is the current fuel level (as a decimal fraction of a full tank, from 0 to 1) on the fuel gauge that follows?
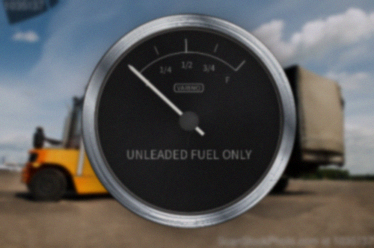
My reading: **0**
